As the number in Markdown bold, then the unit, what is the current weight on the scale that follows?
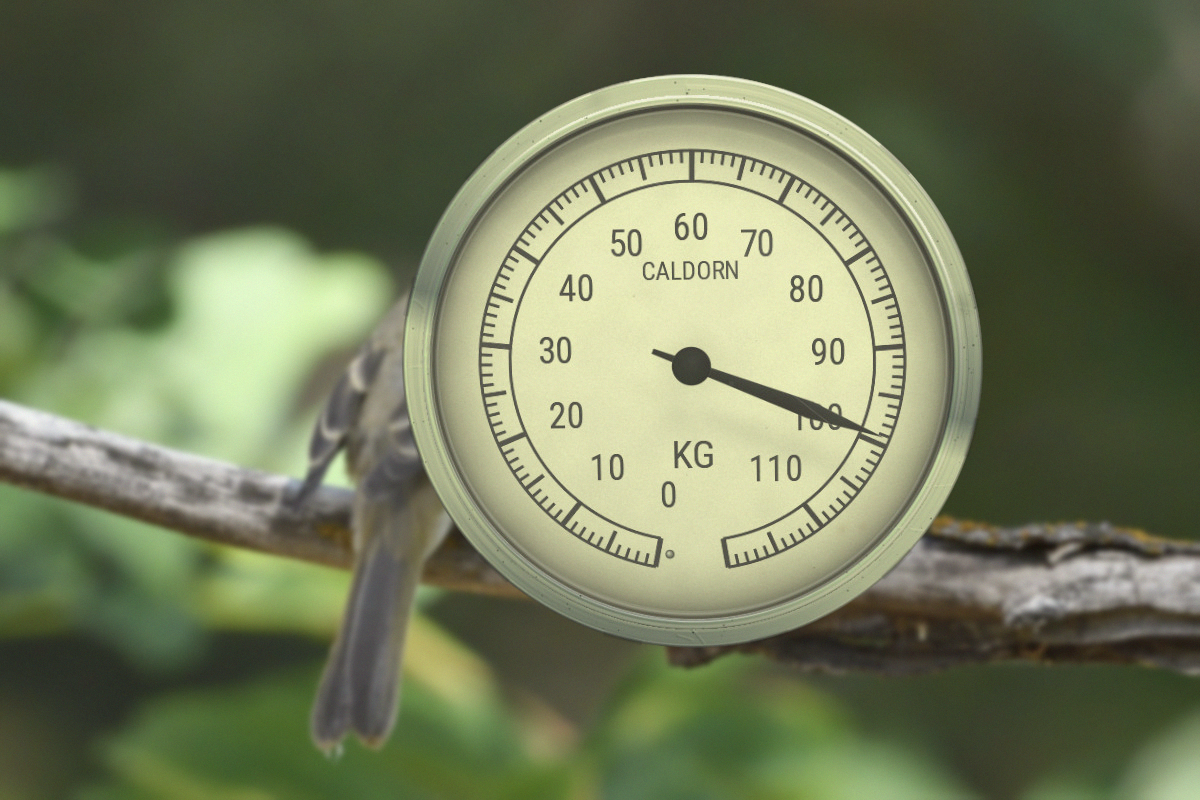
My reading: **99** kg
